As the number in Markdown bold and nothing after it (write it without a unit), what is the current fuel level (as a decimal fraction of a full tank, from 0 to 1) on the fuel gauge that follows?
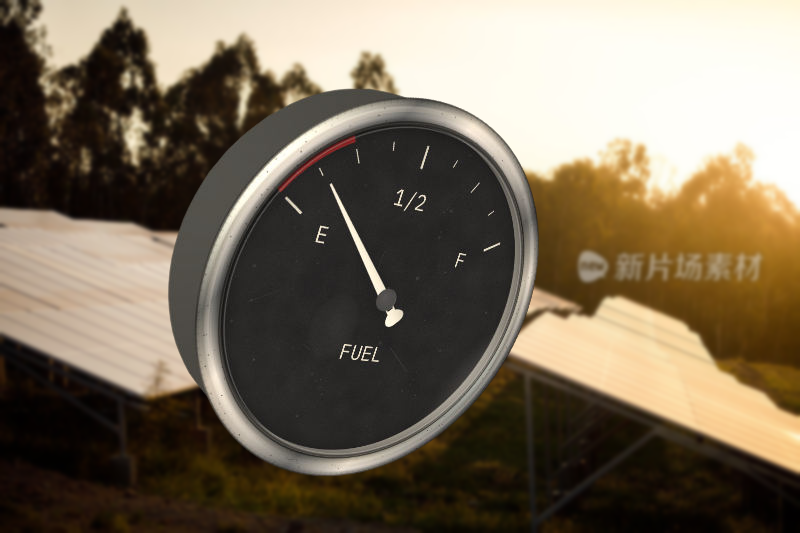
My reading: **0.125**
